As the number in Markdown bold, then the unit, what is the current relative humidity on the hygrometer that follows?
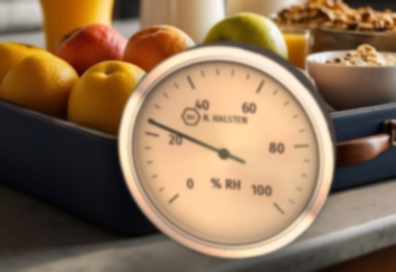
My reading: **24** %
